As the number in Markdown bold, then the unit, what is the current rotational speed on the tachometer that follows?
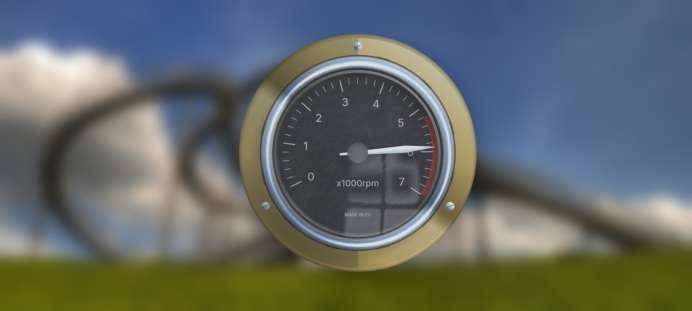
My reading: **5900** rpm
